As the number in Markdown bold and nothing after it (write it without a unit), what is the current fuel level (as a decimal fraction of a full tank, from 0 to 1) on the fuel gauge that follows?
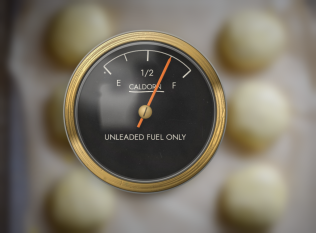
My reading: **0.75**
